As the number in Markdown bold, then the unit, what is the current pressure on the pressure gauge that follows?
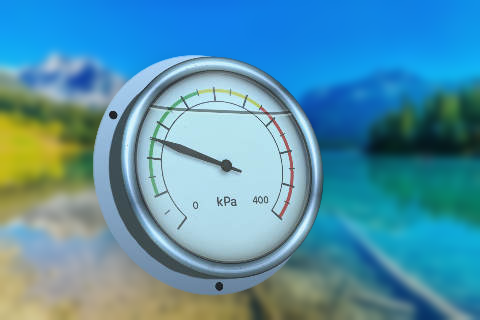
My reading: **100** kPa
